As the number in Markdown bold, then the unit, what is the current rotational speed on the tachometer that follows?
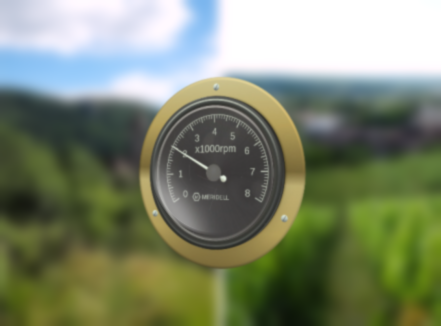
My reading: **2000** rpm
